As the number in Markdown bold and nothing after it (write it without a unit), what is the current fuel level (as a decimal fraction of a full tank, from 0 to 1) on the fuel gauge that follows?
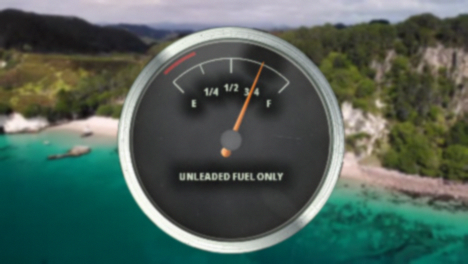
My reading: **0.75**
